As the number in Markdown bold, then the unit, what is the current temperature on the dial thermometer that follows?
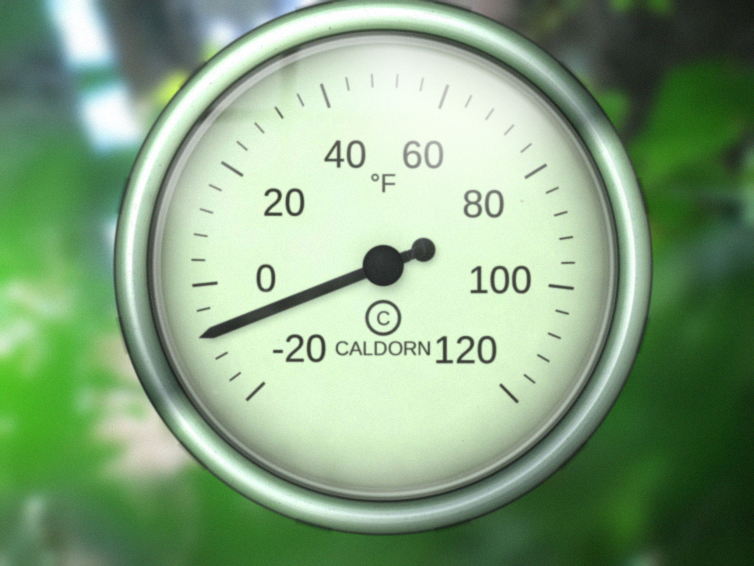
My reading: **-8** °F
